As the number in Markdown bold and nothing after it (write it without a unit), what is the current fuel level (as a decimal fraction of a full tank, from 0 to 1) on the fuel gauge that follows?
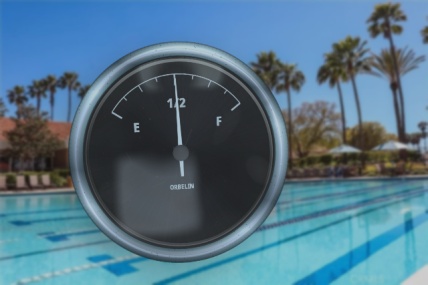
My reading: **0.5**
